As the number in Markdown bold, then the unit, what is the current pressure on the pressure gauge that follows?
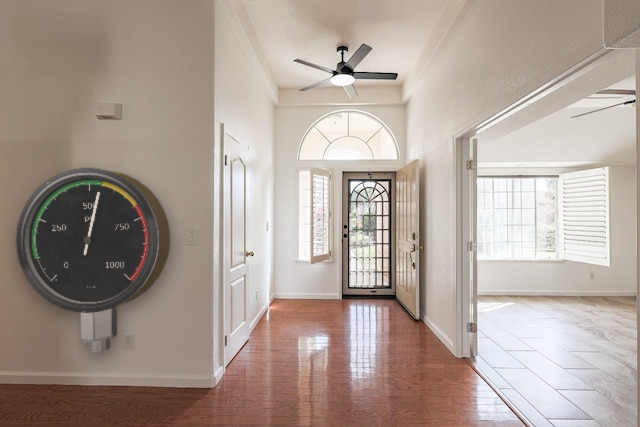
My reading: **550** psi
